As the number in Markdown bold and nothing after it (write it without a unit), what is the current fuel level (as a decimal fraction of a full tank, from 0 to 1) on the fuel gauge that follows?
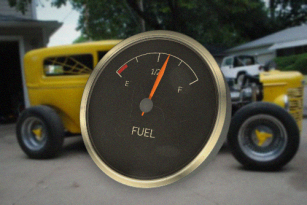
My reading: **0.625**
